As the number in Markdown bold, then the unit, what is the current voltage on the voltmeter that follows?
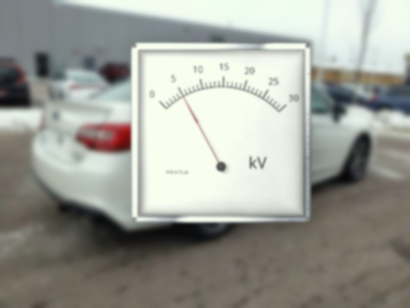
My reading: **5** kV
